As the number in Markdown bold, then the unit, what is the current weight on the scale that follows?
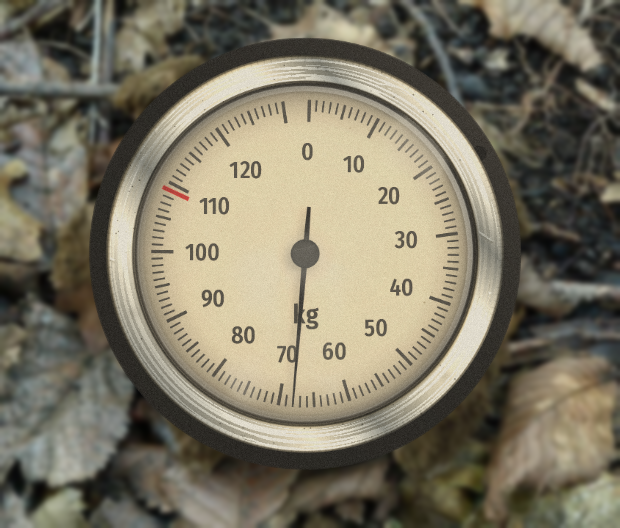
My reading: **68** kg
